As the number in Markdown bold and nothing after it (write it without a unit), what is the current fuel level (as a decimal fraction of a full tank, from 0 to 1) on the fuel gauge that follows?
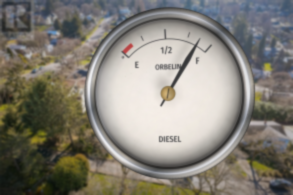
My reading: **0.875**
